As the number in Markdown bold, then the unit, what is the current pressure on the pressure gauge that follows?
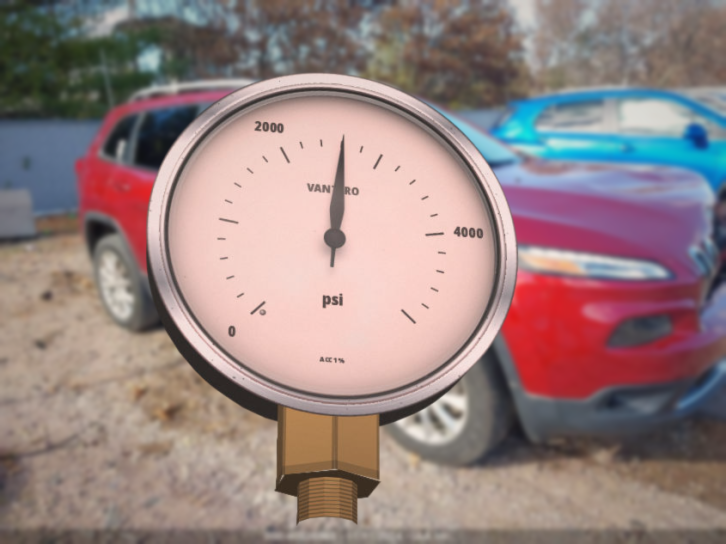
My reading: **2600** psi
